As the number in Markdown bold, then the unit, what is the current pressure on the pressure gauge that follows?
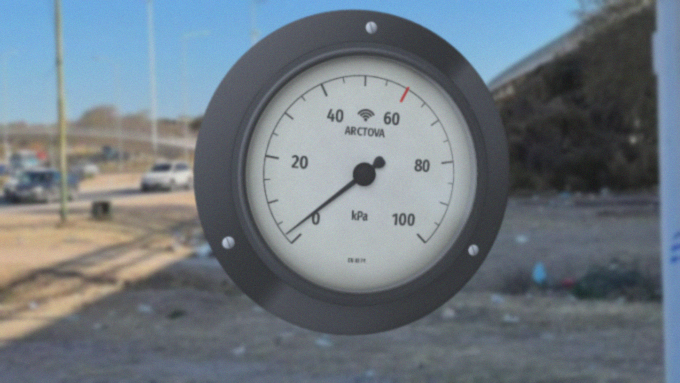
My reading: **2.5** kPa
